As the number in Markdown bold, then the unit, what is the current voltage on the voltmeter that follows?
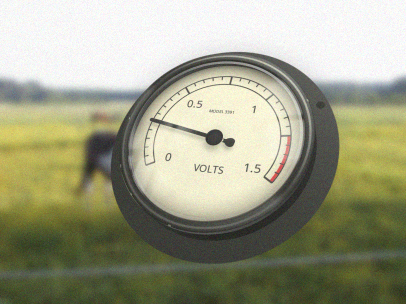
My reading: **0.25** V
